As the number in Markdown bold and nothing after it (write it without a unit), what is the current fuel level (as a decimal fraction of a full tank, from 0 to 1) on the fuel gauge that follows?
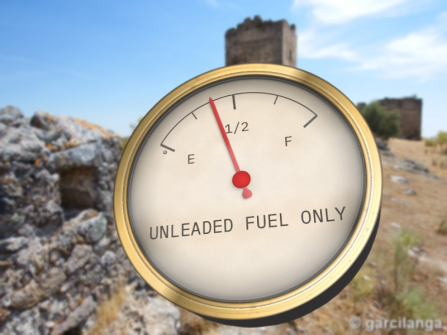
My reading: **0.375**
